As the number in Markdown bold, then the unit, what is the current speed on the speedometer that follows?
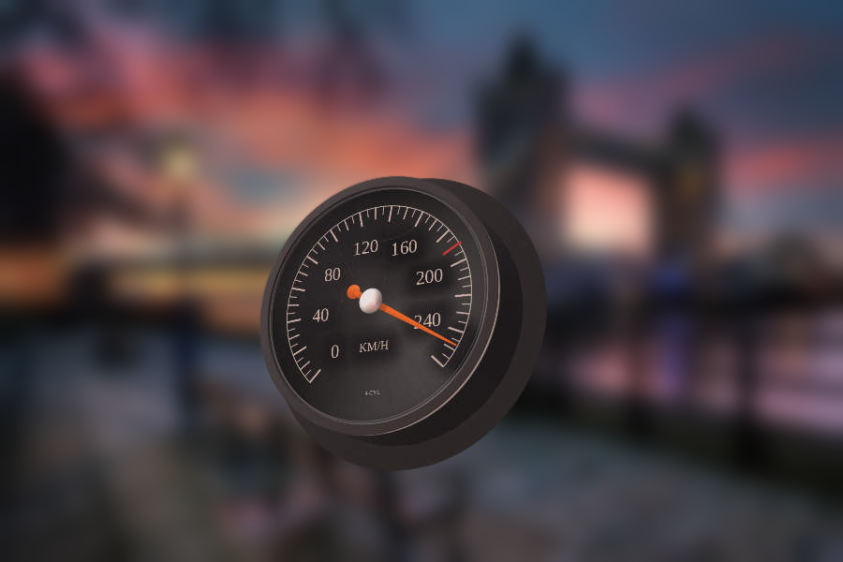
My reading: **247.5** km/h
